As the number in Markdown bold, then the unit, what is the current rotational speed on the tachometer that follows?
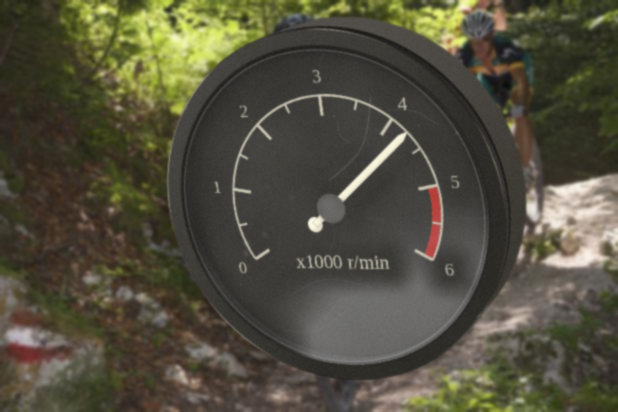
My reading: **4250** rpm
